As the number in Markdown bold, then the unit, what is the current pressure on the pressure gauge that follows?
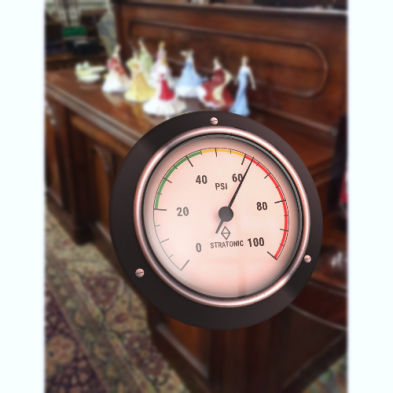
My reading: **62.5** psi
